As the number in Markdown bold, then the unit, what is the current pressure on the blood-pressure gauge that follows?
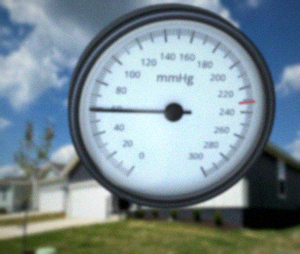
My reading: **60** mmHg
